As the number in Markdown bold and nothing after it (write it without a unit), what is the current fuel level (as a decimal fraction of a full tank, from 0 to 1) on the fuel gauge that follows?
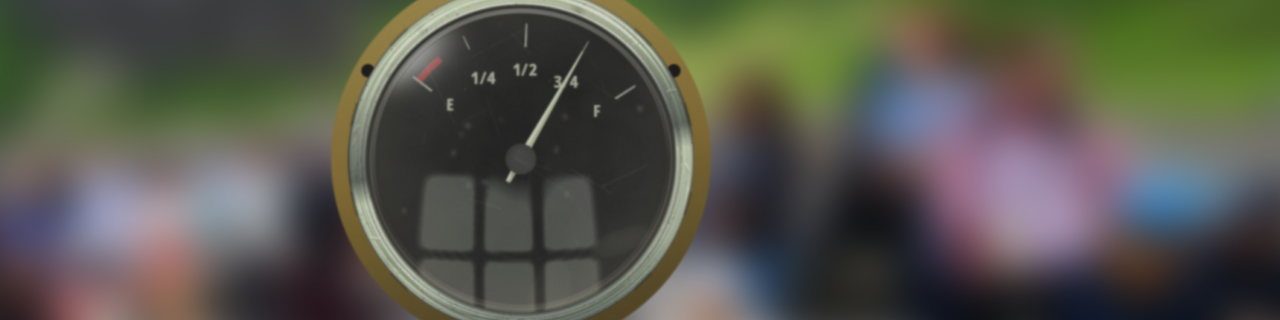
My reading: **0.75**
